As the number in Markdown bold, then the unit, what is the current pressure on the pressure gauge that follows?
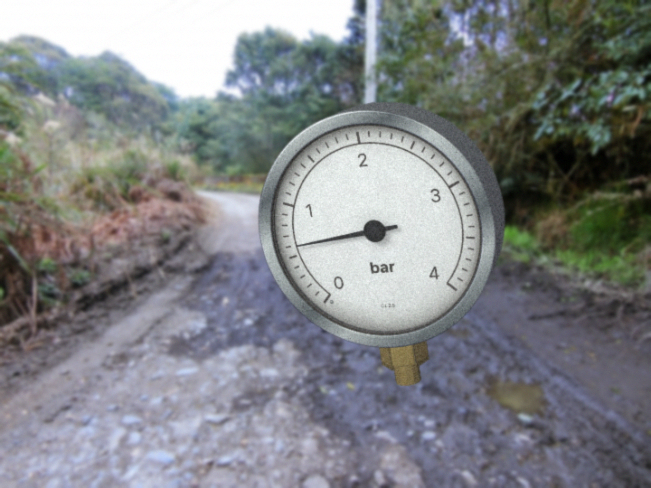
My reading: **0.6** bar
